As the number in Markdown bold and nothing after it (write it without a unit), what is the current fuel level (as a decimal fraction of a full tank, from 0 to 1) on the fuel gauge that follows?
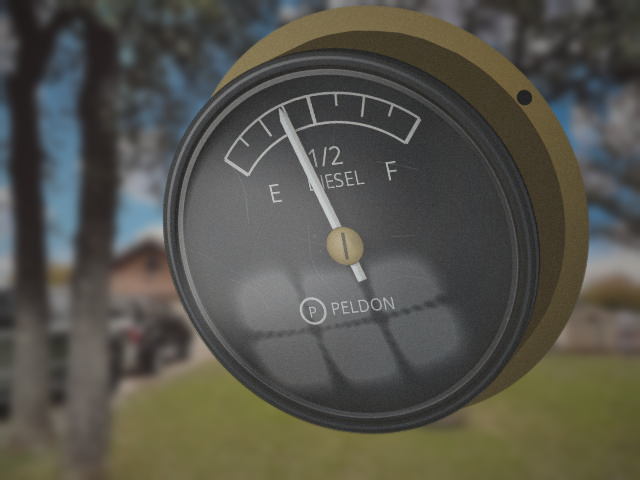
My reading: **0.375**
